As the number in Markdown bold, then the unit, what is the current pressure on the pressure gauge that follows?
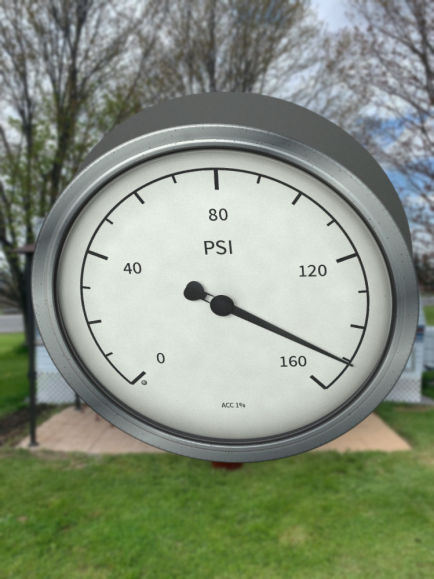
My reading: **150** psi
